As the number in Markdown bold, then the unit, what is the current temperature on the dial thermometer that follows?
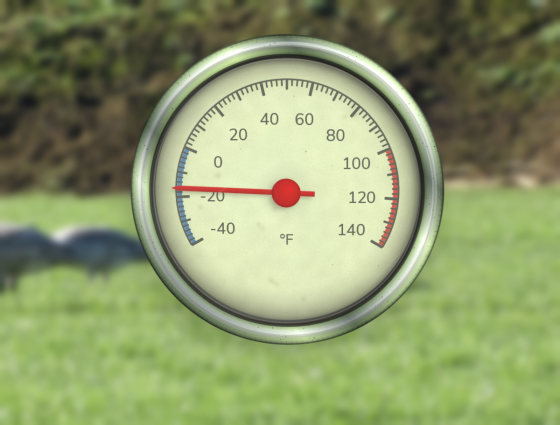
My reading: **-16** °F
